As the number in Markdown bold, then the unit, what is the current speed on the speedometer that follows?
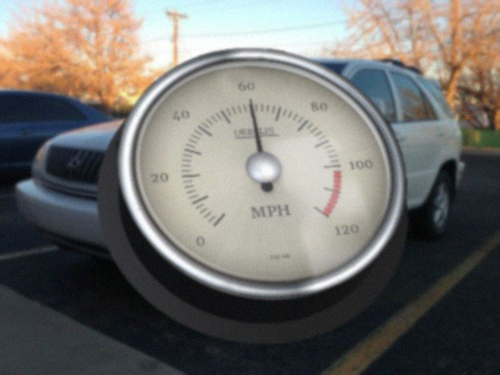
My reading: **60** mph
